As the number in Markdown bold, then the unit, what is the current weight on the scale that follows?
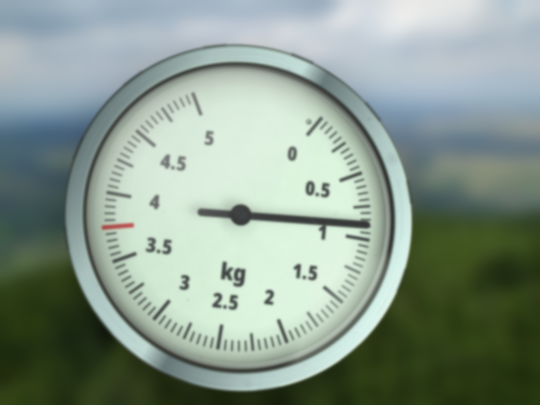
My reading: **0.9** kg
